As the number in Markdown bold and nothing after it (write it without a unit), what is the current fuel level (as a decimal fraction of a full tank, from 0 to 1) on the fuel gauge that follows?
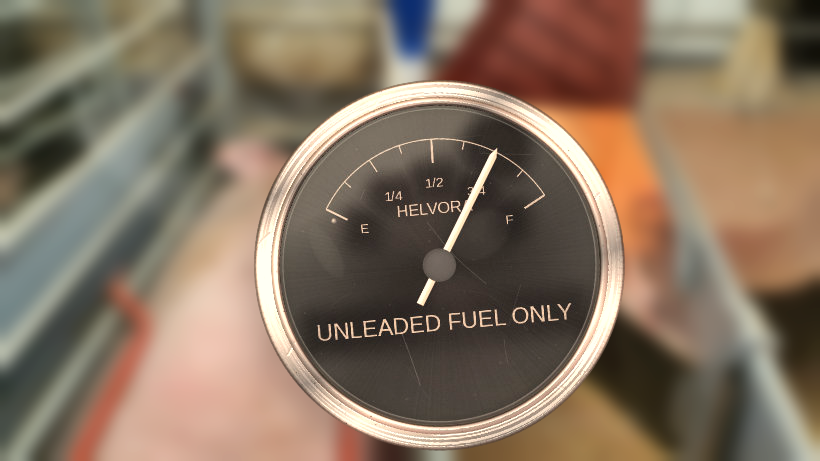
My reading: **0.75**
